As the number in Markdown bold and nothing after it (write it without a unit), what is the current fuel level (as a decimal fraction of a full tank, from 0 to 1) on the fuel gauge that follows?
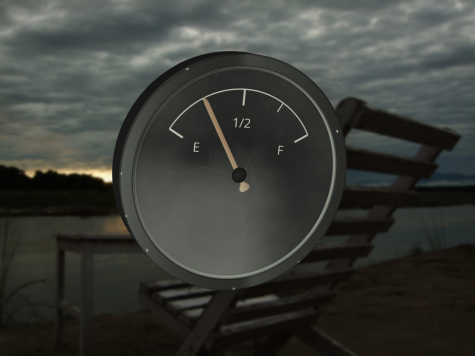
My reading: **0.25**
